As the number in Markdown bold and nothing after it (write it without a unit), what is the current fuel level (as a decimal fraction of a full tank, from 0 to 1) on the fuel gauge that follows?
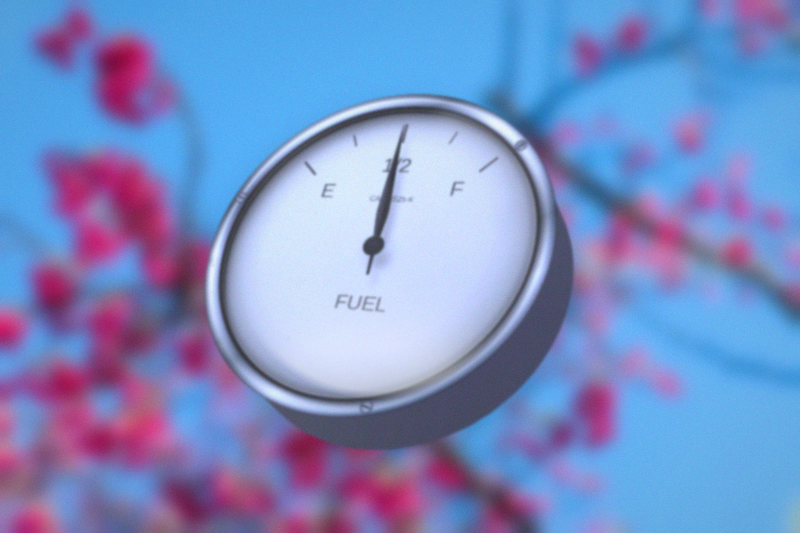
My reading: **0.5**
